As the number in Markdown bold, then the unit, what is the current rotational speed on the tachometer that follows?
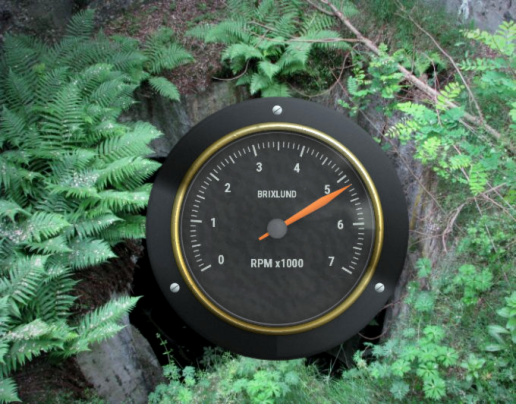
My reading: **5200** rpm
